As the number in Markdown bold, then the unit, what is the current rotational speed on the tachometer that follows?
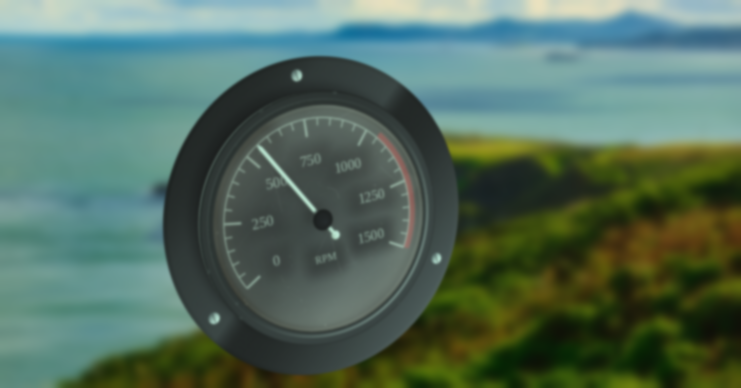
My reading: **550** rpm
